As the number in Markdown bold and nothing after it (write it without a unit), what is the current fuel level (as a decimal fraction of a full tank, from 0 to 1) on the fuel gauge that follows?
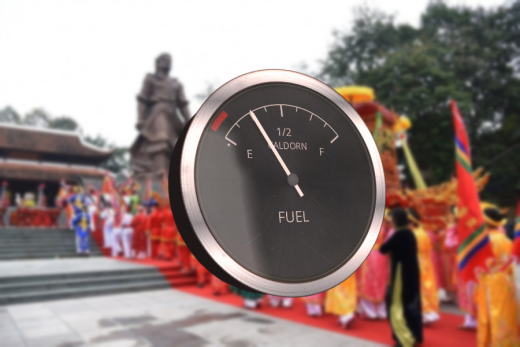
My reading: **0.25**
